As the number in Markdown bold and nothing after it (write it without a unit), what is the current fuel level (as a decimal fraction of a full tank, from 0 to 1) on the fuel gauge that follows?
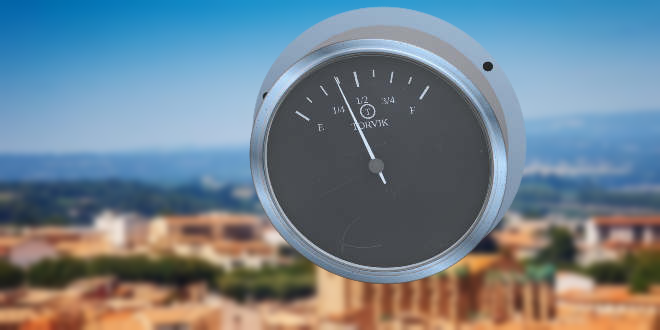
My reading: **0.375**
